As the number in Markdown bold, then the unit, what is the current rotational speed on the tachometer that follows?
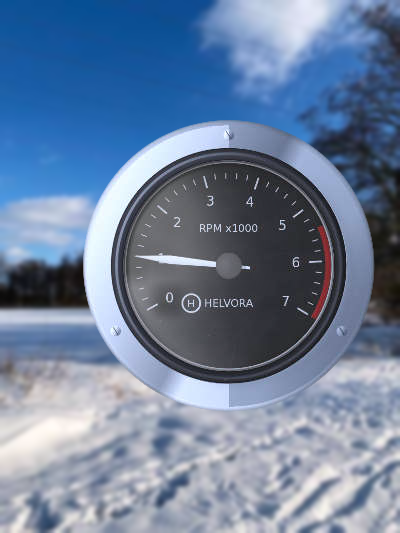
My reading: **1000** rpm
